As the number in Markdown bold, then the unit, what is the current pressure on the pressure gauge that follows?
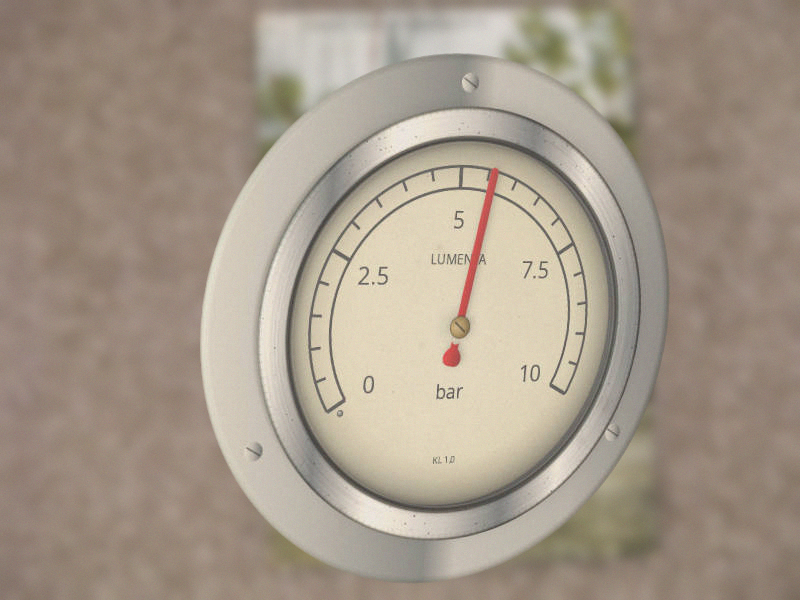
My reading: **5.5** bar
